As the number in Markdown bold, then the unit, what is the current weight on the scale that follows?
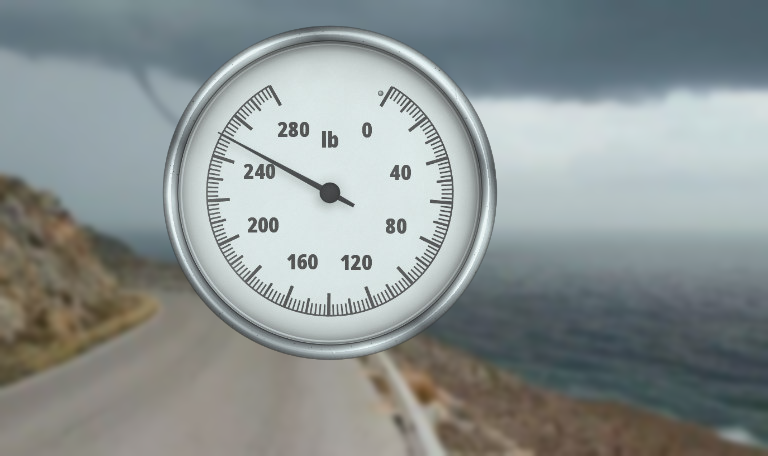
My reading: **250** lb
